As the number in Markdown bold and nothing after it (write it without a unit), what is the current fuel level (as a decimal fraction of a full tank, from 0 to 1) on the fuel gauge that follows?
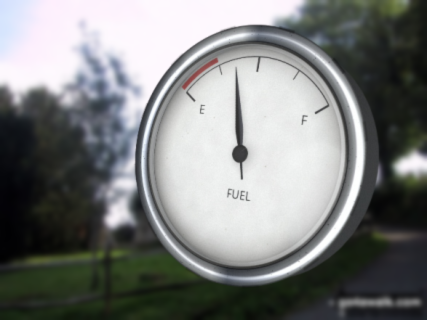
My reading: **0.375**
